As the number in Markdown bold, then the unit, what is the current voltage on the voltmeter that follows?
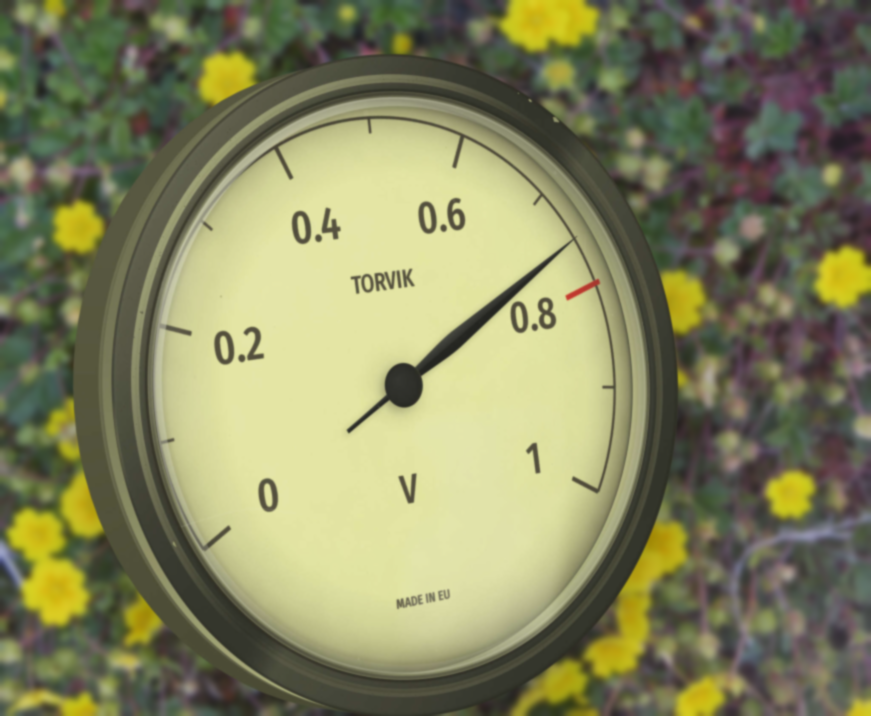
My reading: **0.75** V
